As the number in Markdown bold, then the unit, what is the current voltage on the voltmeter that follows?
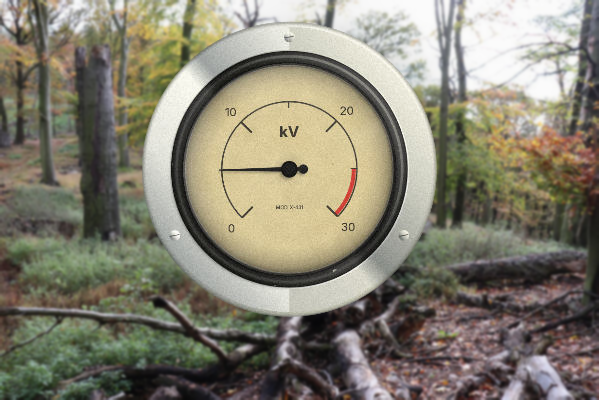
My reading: **5** kV
